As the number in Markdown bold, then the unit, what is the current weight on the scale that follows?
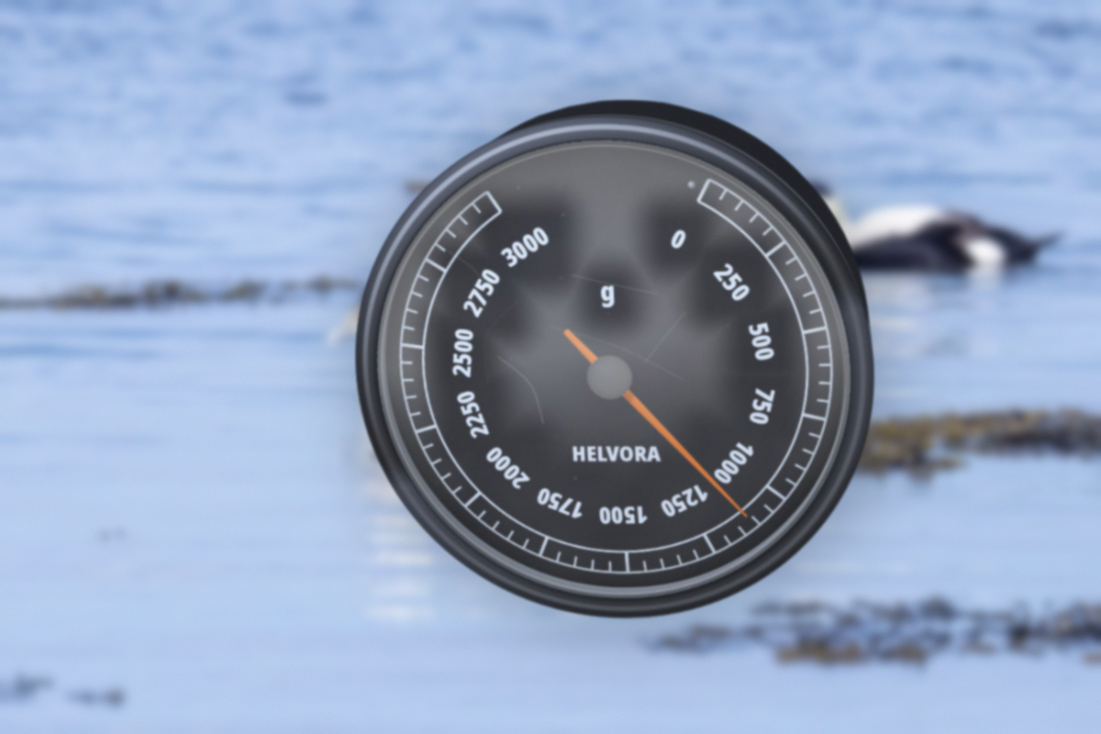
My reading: **1100** g
